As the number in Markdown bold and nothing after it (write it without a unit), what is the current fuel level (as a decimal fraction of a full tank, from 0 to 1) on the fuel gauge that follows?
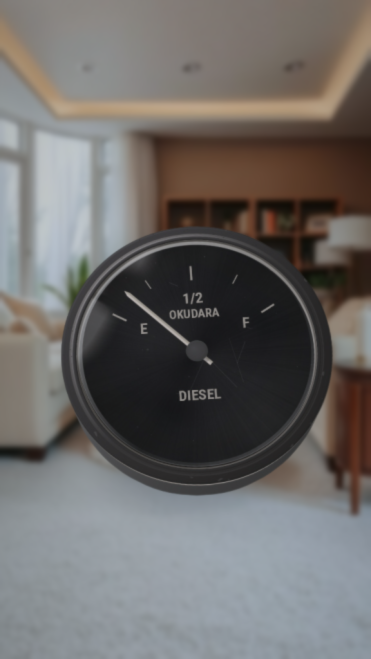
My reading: **0.125**
